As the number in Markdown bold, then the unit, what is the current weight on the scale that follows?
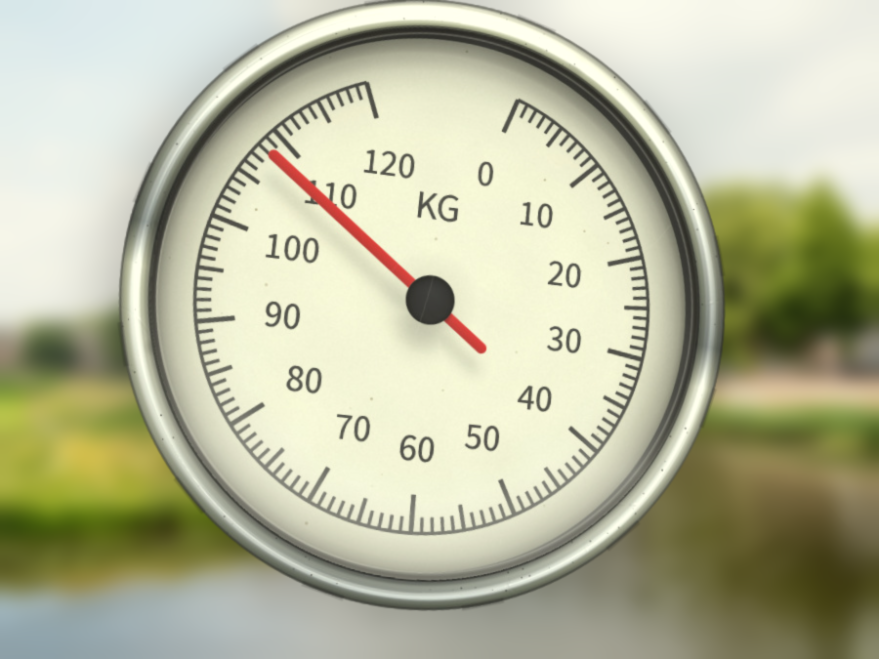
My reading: **108** kg
